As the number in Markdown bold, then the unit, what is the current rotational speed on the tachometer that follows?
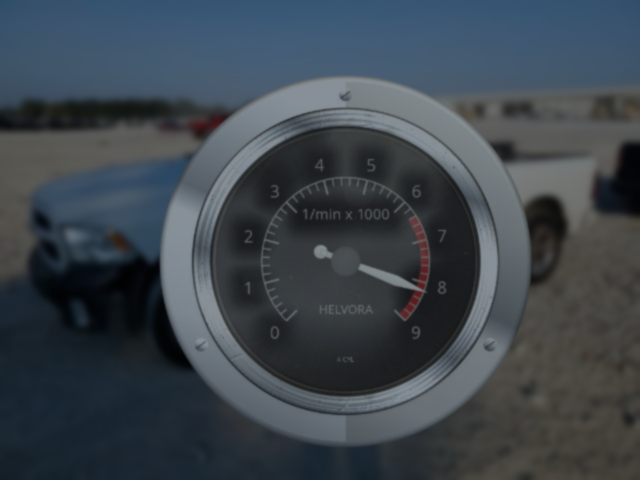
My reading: **8200** rpm
